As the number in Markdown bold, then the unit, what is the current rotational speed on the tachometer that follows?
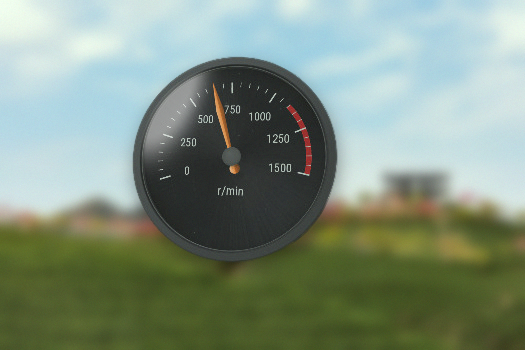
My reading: **650** rpm
